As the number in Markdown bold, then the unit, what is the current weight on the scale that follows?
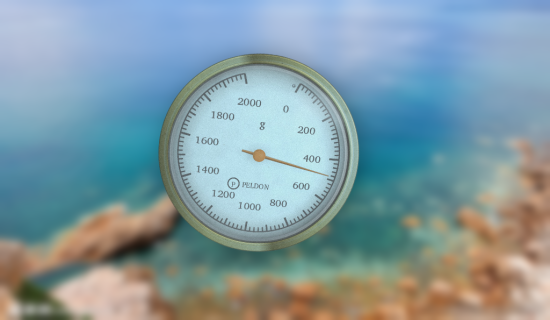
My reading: **480** g
